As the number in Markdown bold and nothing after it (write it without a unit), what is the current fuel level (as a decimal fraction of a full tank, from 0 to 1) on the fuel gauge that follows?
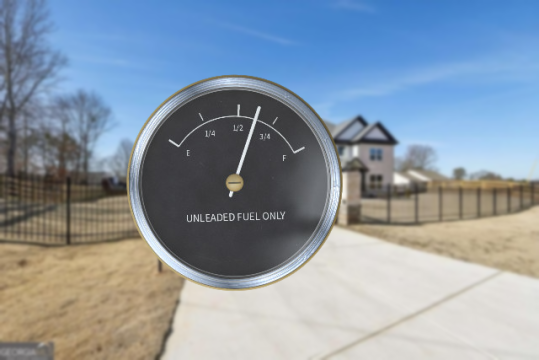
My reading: **0.625**
